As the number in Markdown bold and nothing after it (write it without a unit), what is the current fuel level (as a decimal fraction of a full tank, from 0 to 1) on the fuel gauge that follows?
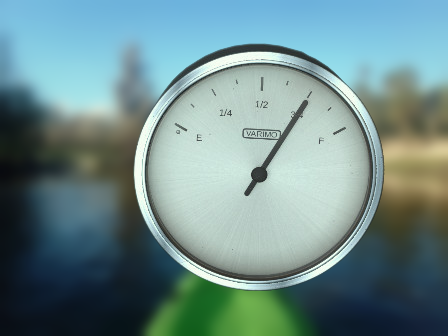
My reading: **0.75**
